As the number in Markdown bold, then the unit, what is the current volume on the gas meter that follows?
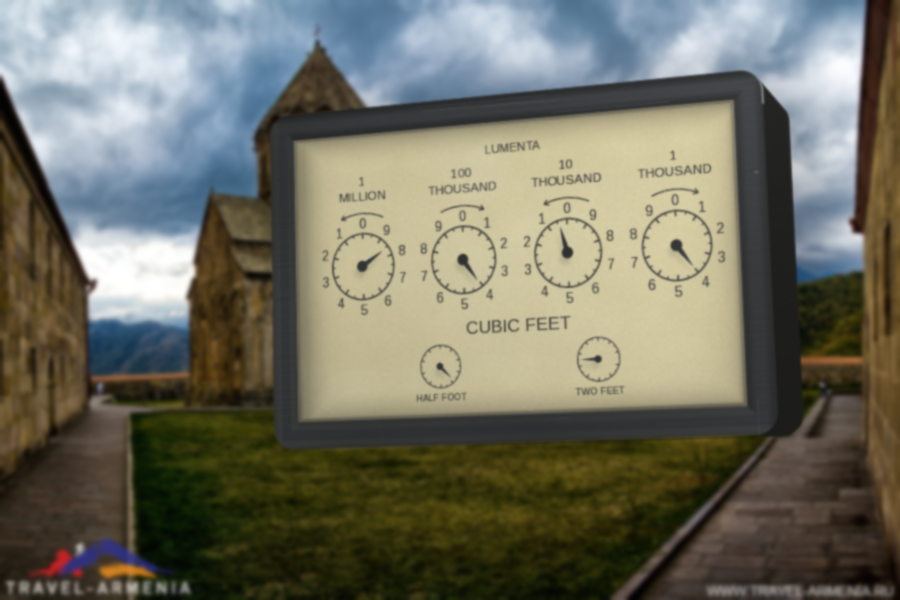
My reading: **840400** ft³
